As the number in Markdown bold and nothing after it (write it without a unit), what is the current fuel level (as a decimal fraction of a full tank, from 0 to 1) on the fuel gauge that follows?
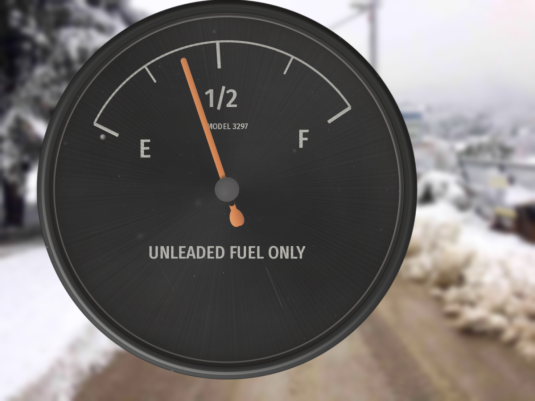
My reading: **0.375**
